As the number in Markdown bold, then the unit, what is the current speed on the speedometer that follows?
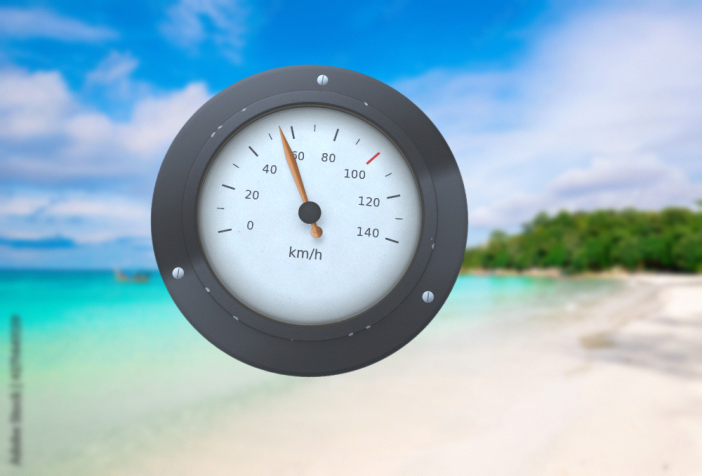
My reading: **55** km/h
